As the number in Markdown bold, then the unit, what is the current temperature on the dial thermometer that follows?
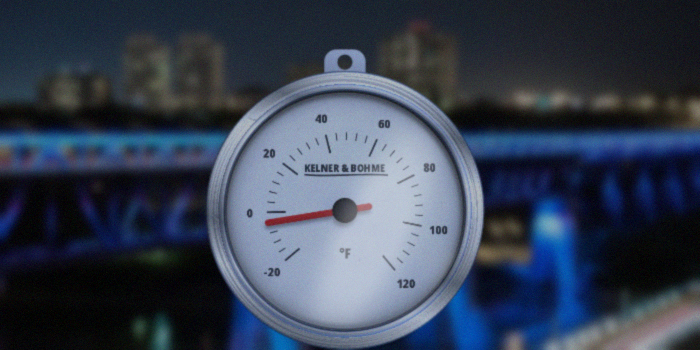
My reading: **-4** °F
